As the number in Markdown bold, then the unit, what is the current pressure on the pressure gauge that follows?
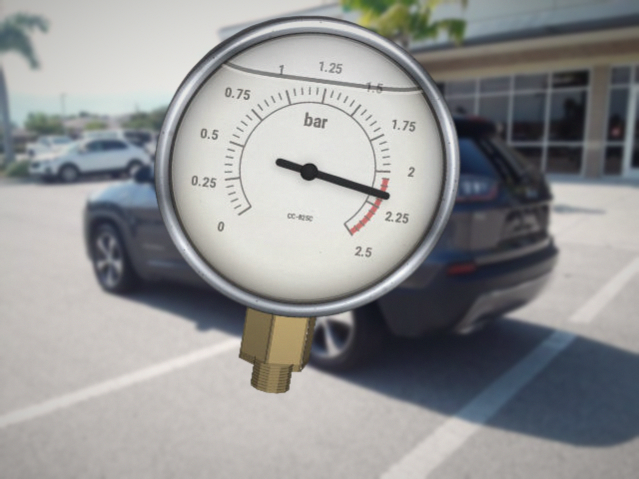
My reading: **2.15** bar
